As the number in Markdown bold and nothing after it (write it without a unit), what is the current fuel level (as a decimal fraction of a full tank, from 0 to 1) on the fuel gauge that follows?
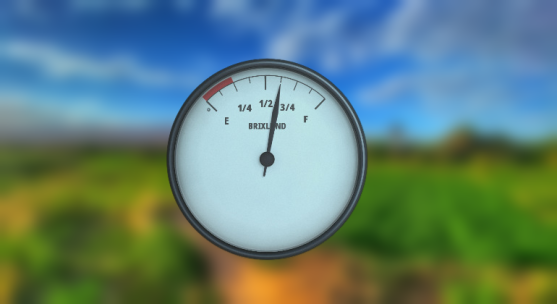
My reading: **0.625**
